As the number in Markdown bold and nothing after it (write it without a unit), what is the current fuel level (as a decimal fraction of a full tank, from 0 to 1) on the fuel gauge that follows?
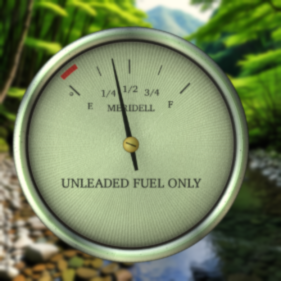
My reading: **0.375**
